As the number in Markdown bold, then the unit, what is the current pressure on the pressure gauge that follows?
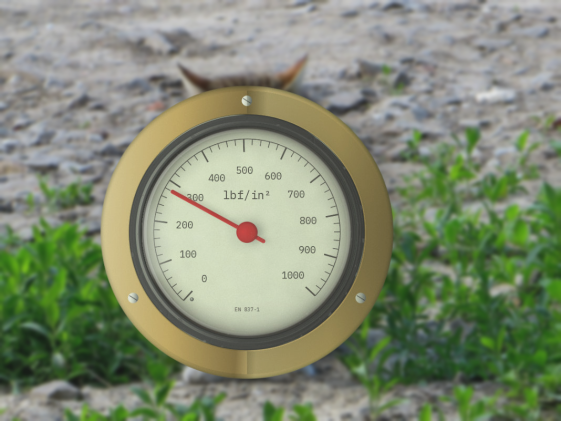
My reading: **280** psi
